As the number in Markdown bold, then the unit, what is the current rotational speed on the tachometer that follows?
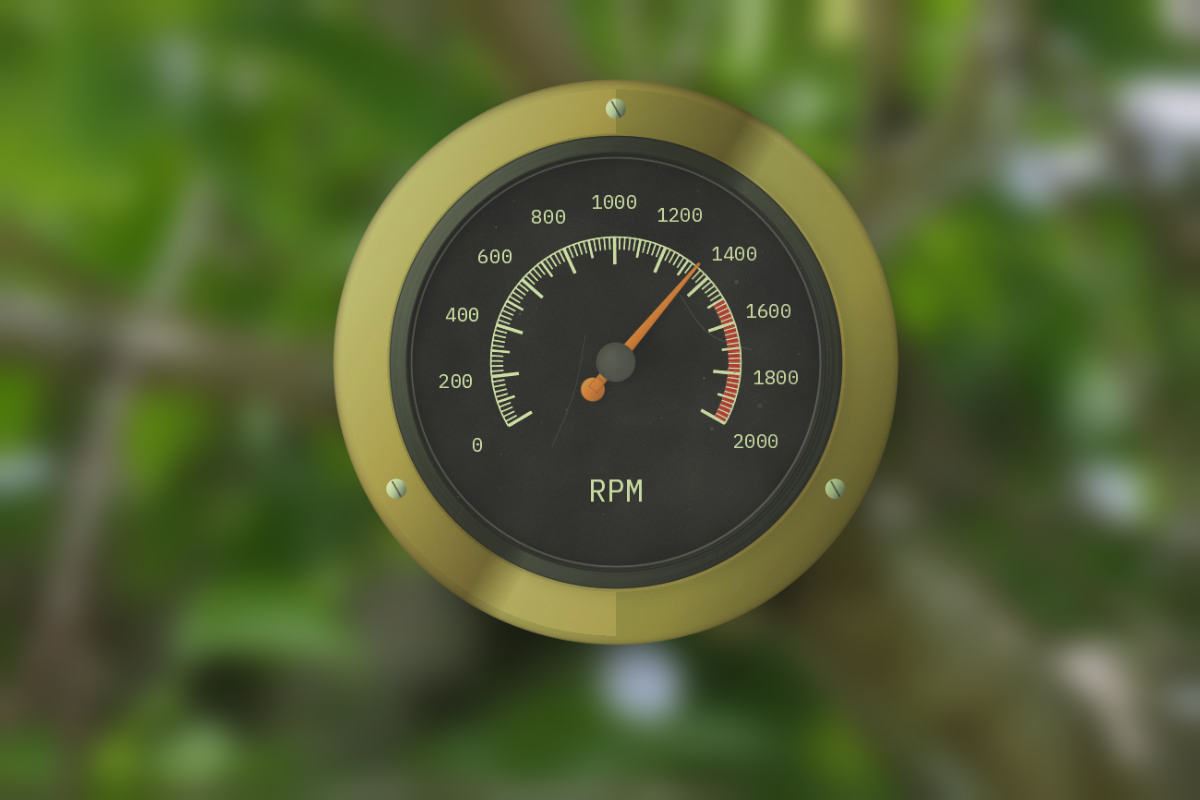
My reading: **1340** rpm
